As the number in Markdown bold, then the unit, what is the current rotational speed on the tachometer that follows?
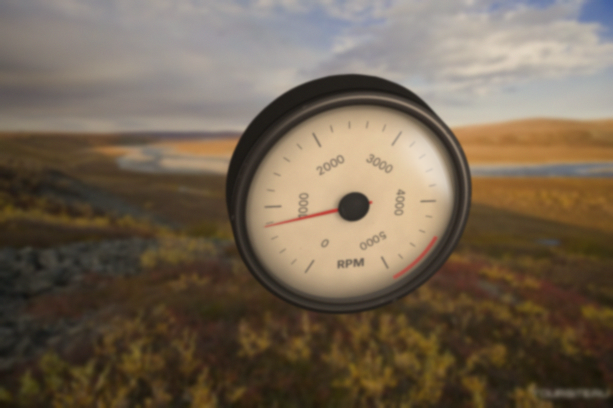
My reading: **800** rpm
